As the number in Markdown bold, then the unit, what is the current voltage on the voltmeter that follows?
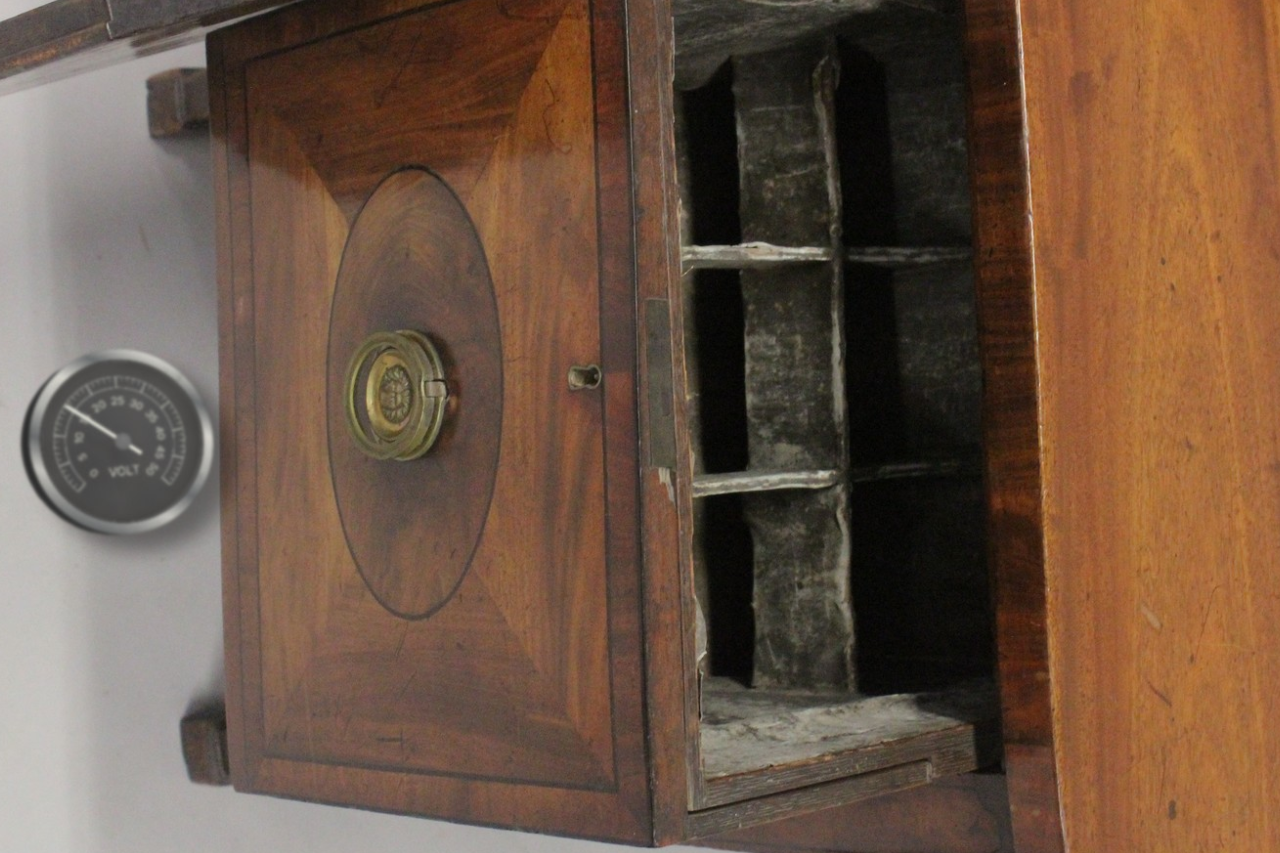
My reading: **15** V
